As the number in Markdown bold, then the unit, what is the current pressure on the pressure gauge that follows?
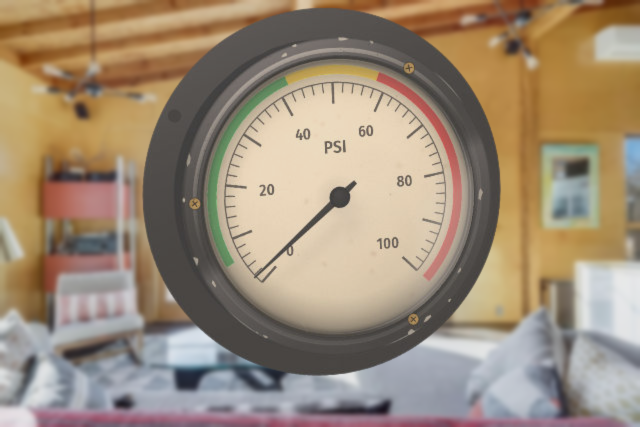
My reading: **2** psi
